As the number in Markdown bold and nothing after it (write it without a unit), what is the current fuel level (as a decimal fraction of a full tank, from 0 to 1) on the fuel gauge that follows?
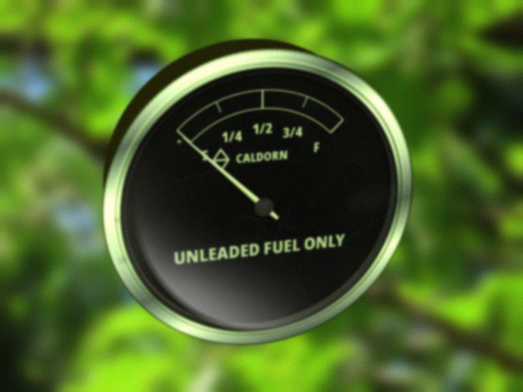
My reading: **0**
